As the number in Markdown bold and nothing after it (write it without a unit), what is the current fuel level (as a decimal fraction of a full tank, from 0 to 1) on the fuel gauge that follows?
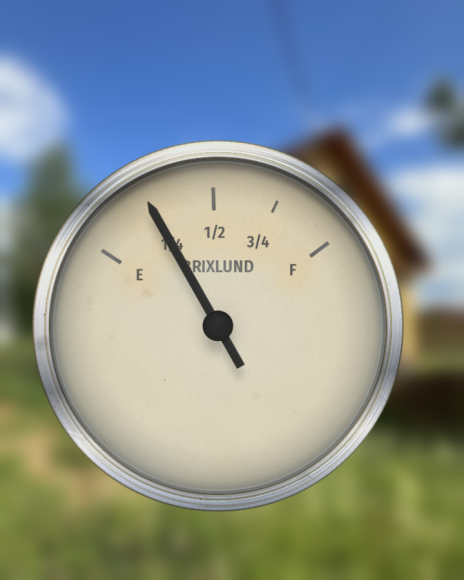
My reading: **0.25**
